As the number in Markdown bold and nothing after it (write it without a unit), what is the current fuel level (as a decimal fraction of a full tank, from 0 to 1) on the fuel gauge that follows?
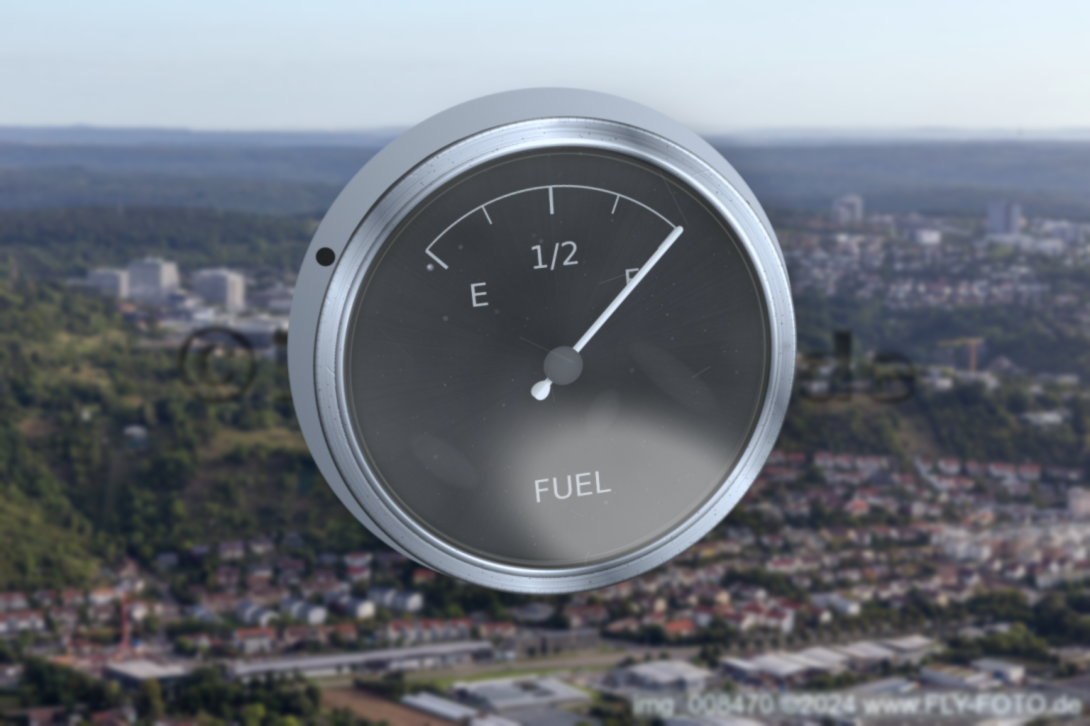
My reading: **1**
